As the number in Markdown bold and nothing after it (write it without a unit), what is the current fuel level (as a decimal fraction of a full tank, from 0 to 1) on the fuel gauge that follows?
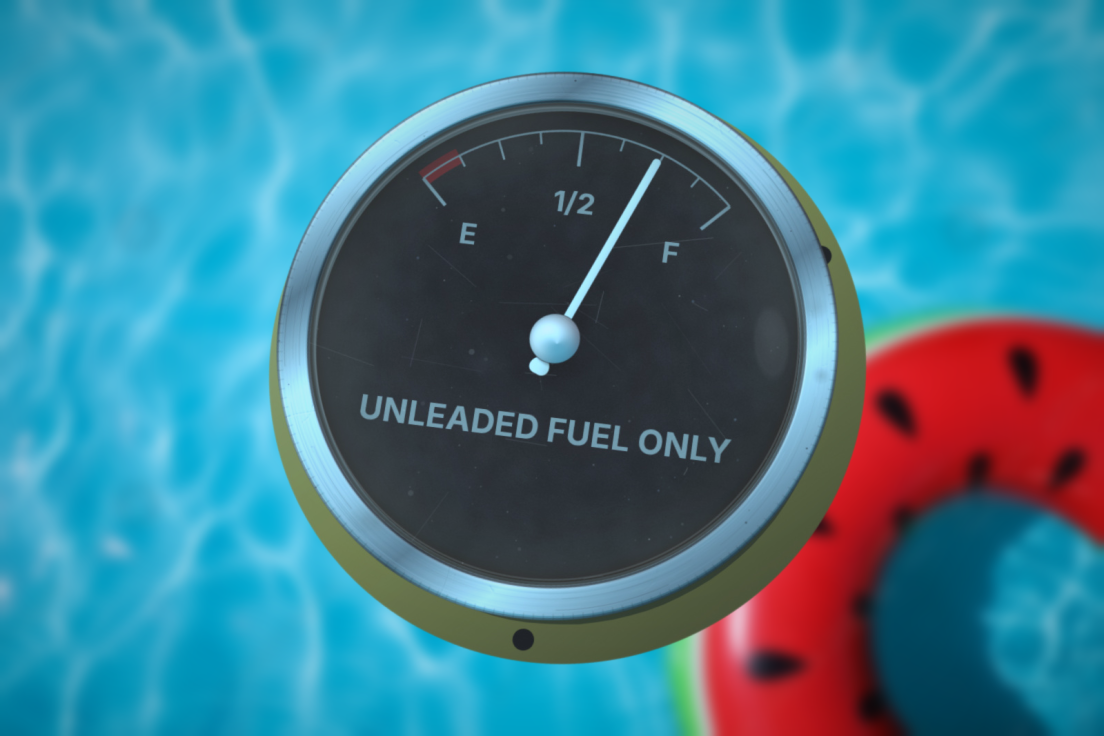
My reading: **0.75**
